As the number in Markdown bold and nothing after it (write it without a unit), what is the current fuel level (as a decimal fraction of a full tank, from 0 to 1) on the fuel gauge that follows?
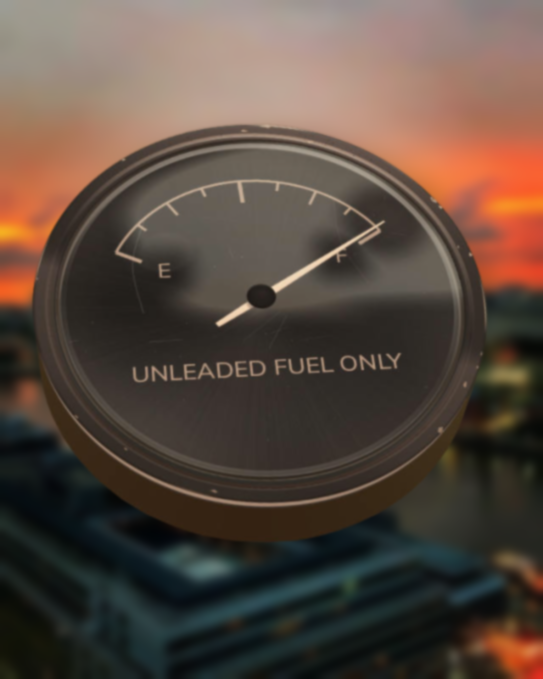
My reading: **1**
